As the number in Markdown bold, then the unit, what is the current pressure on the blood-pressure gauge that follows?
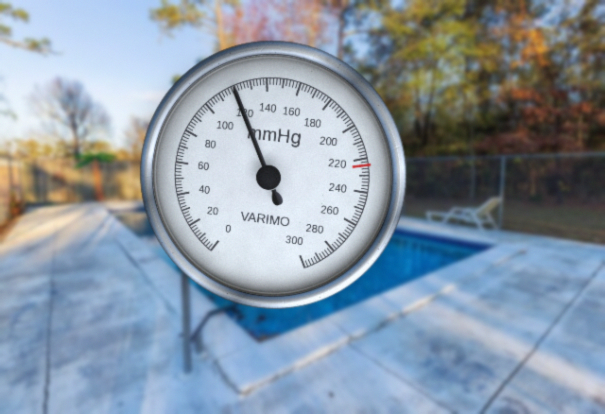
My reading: **120** mmHg
